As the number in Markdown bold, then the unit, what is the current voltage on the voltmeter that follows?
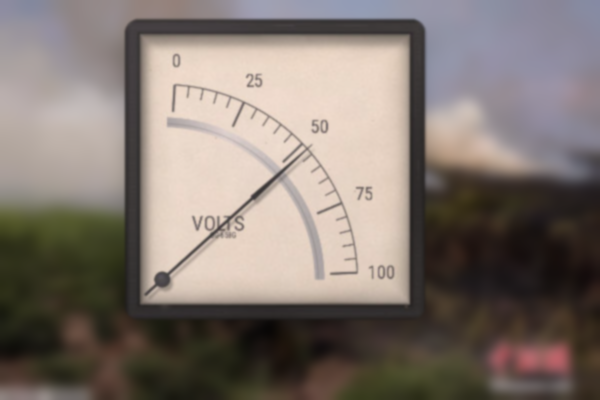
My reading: **52.5** V
